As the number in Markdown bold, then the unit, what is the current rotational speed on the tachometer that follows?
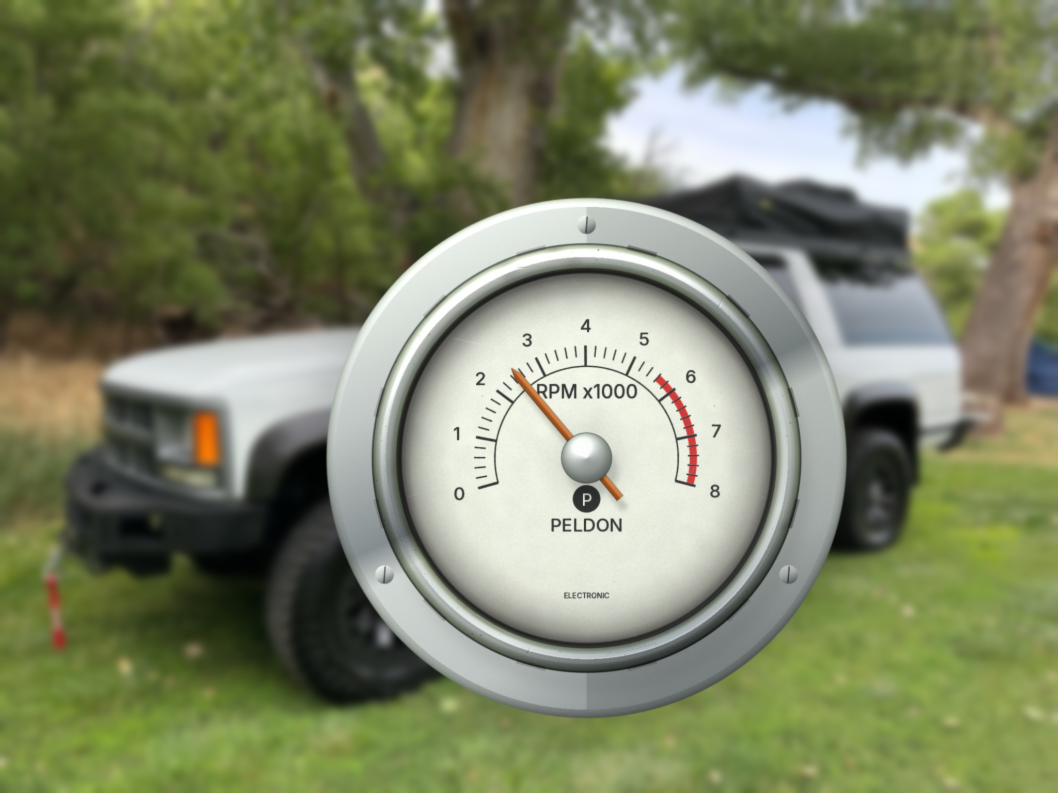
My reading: **2500** rpm
